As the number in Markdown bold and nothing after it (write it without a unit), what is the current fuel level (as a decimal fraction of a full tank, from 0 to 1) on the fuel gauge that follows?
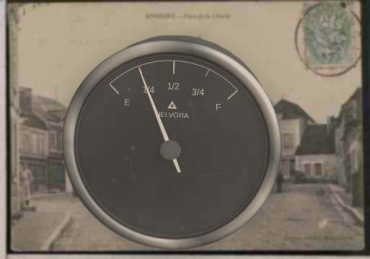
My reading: **0.25**
